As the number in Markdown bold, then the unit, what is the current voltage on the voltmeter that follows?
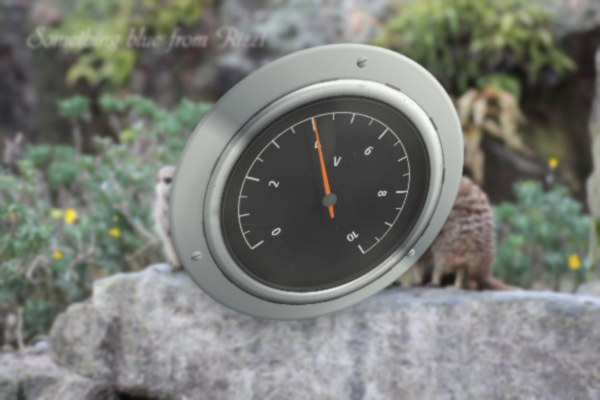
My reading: **4** V
